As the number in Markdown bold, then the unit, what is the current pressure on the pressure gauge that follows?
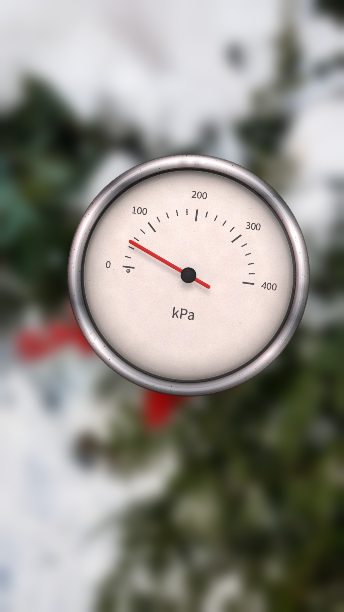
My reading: **50** kPa
